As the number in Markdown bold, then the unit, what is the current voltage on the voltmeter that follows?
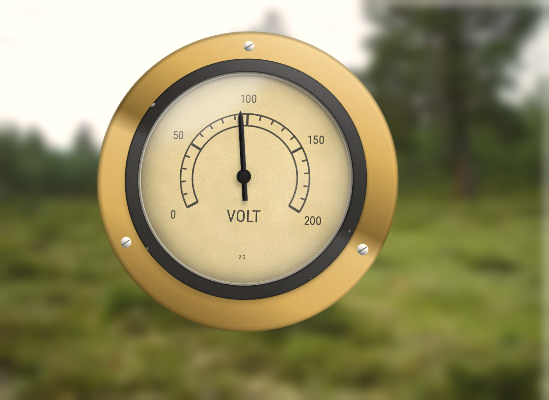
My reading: **95** V
